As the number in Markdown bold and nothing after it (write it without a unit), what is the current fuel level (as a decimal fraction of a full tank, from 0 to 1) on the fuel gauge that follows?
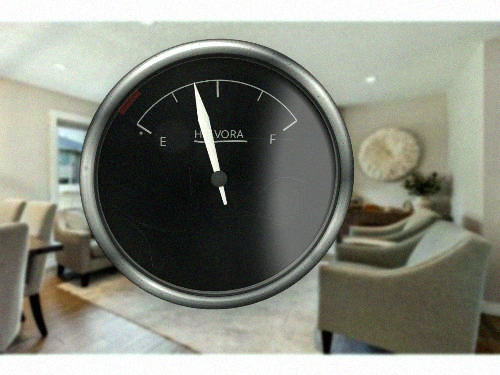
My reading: **0.375**
